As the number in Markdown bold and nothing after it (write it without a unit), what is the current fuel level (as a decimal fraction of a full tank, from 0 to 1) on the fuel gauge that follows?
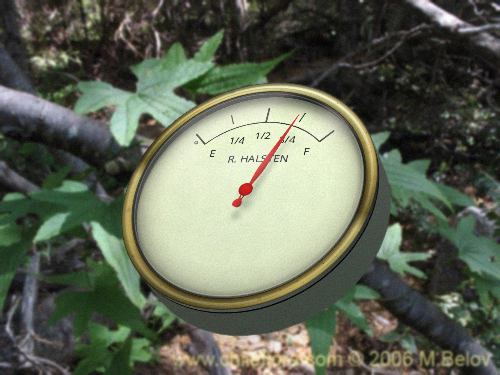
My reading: **0.75**
